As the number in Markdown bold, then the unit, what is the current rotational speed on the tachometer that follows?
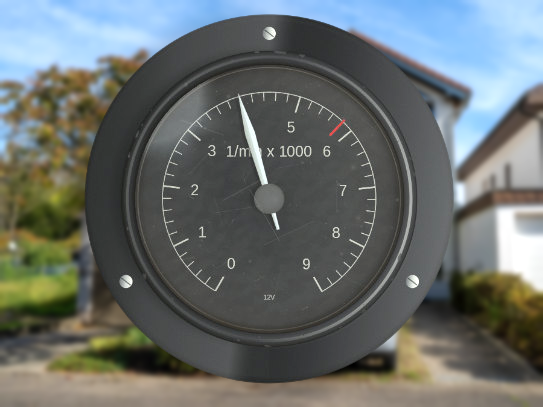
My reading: **4000** rpm
